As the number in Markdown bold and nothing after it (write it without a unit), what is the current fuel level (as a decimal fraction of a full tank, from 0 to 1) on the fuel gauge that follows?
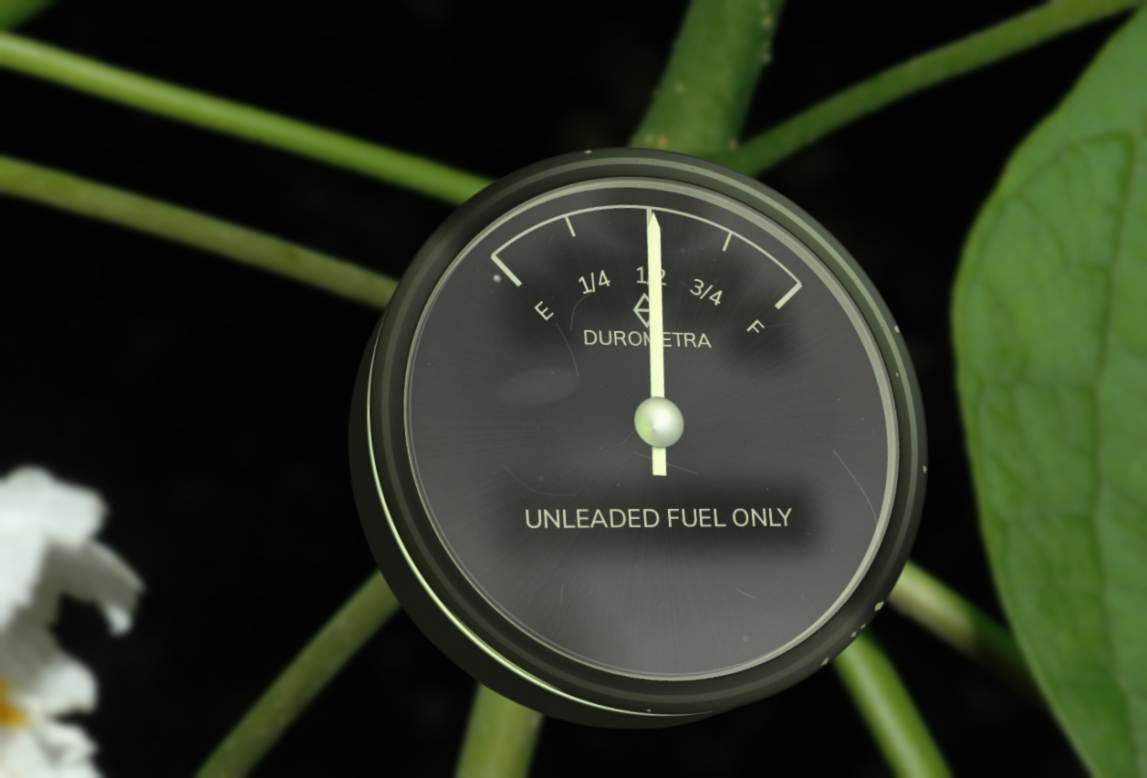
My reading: **0.5**
